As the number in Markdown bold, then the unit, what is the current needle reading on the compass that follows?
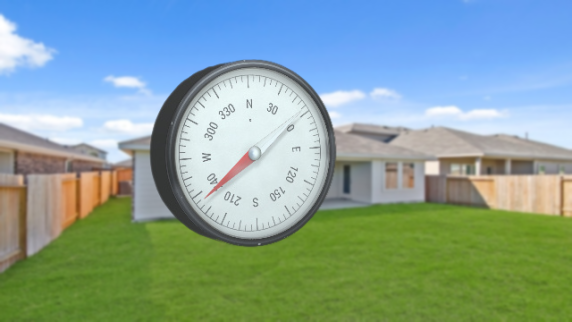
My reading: **235** °
